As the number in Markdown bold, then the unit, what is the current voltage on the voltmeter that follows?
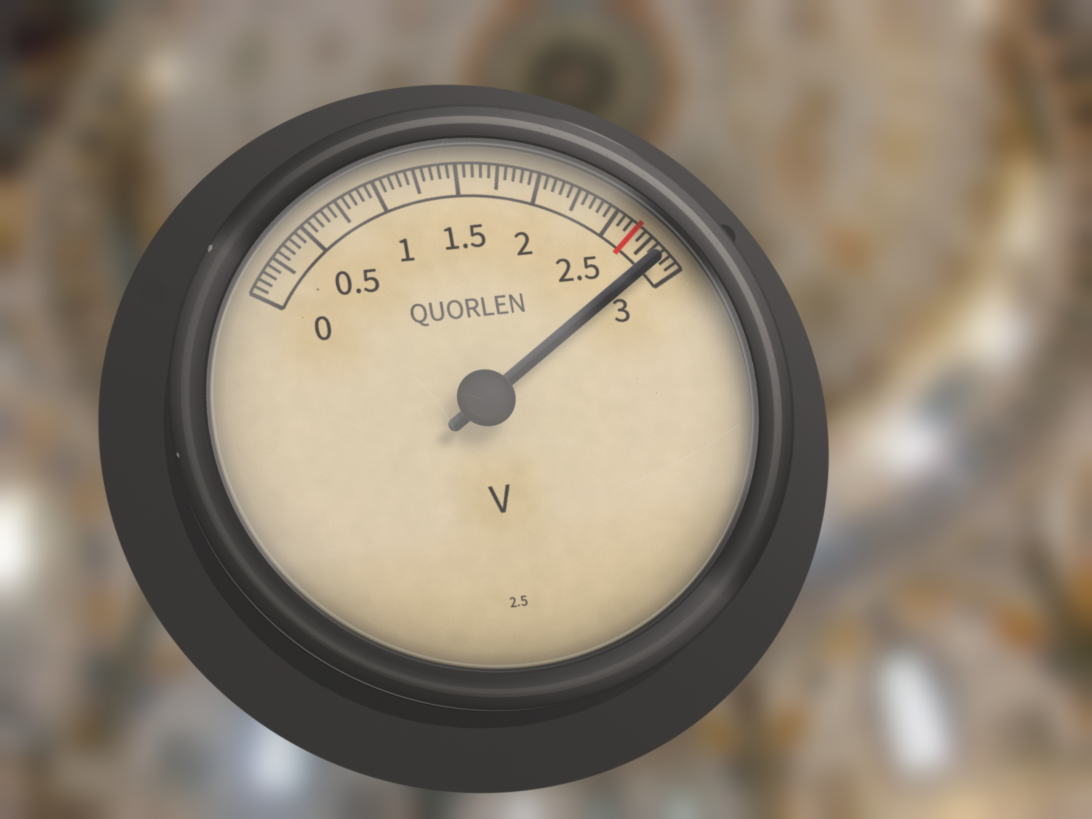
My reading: **2.85** V
